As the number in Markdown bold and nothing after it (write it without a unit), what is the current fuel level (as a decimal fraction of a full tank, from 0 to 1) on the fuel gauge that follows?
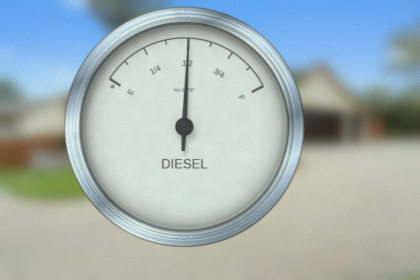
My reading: **0.5**
